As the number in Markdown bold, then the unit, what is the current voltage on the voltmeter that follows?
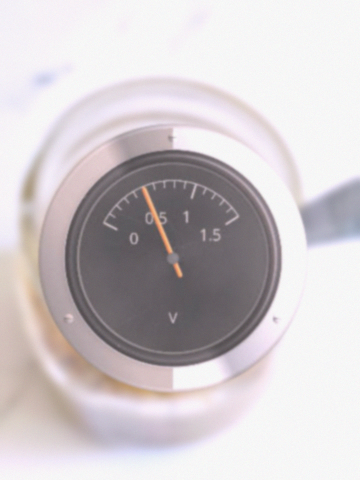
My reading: **0.5** V
